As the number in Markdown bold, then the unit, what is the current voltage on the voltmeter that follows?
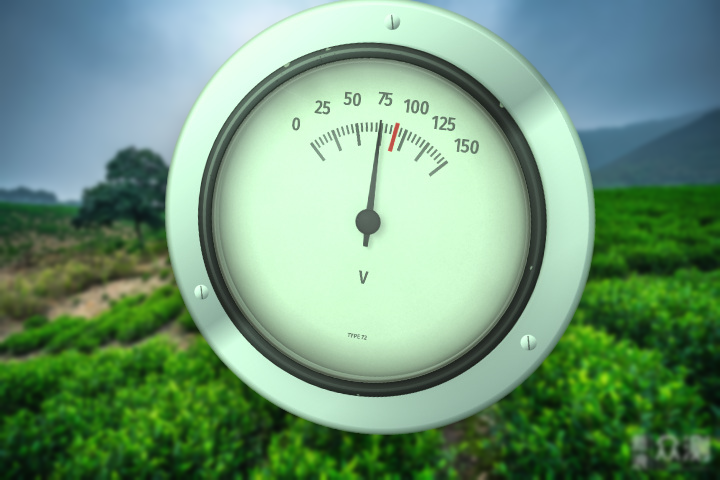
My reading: **75** V
